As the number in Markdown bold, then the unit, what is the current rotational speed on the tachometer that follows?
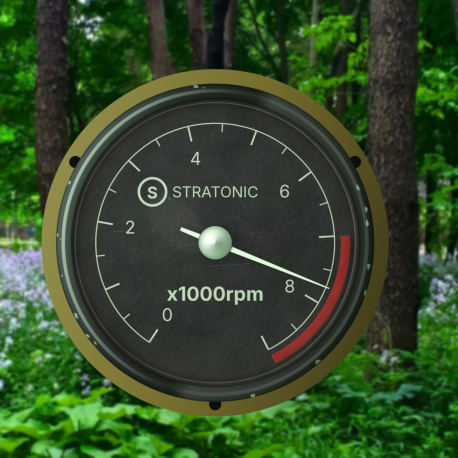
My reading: **7750** rpm
